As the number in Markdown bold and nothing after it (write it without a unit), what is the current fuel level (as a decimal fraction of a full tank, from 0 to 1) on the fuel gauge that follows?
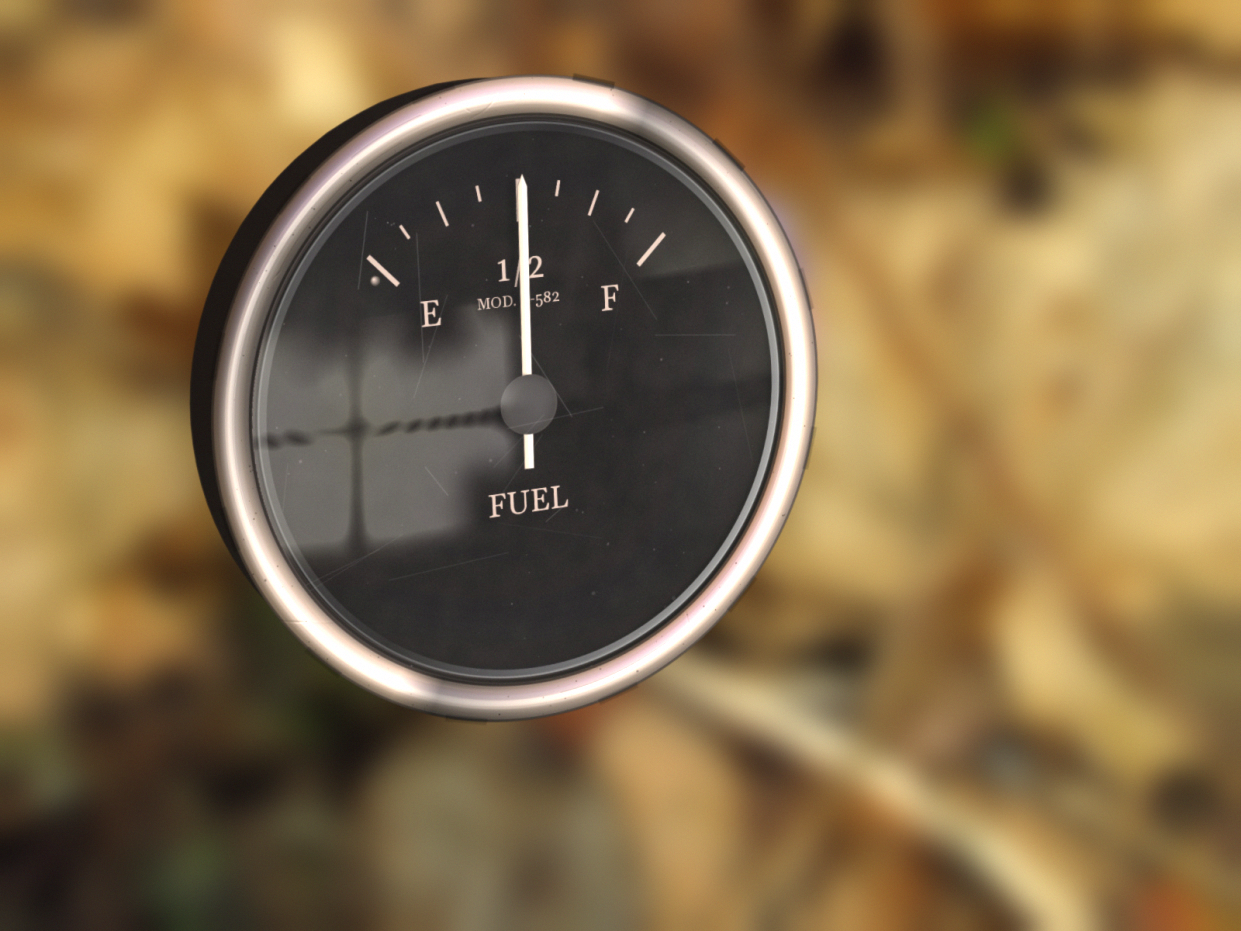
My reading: **0.5**
